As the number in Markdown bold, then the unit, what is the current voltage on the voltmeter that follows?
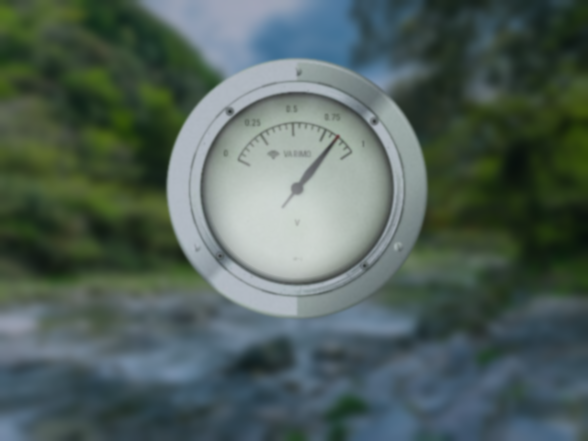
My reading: **0.85** V
